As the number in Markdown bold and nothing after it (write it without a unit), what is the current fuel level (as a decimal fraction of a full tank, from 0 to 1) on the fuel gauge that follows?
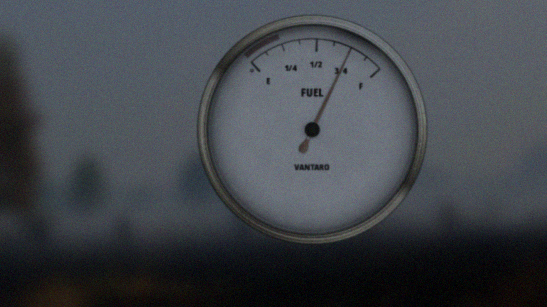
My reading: **0.75**
